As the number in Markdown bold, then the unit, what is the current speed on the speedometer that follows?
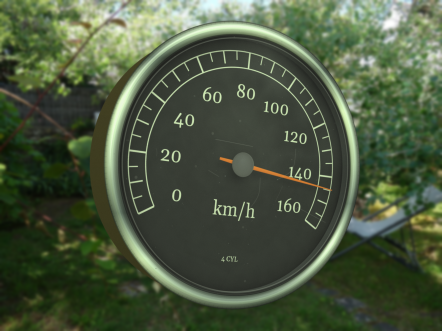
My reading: **145** km/h
